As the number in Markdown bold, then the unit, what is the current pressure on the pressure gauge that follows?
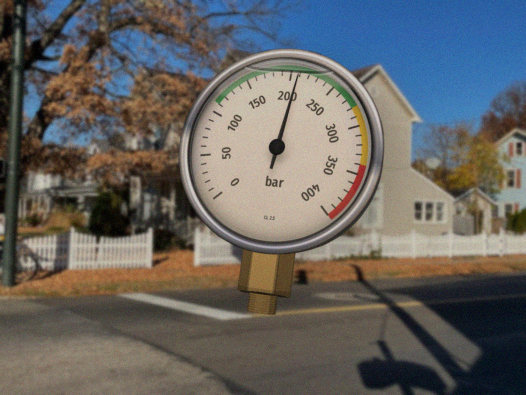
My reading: **210** bar
